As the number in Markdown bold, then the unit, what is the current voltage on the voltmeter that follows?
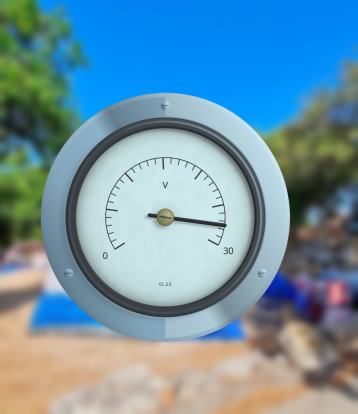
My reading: **27.5** V
